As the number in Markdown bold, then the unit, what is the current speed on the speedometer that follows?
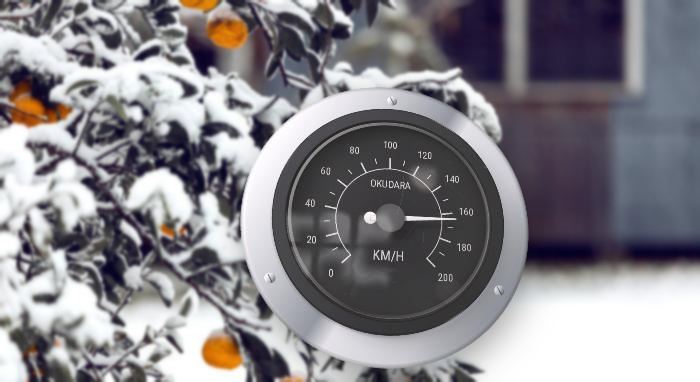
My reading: **165** km/h
